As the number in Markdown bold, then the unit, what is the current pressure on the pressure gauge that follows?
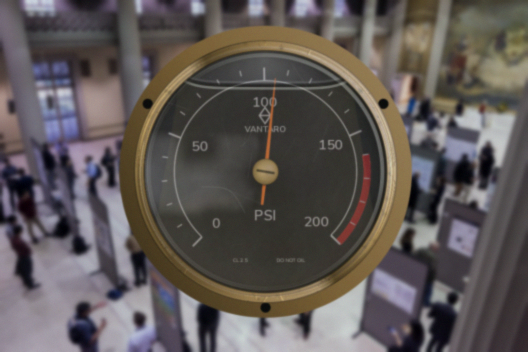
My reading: **105** psi
